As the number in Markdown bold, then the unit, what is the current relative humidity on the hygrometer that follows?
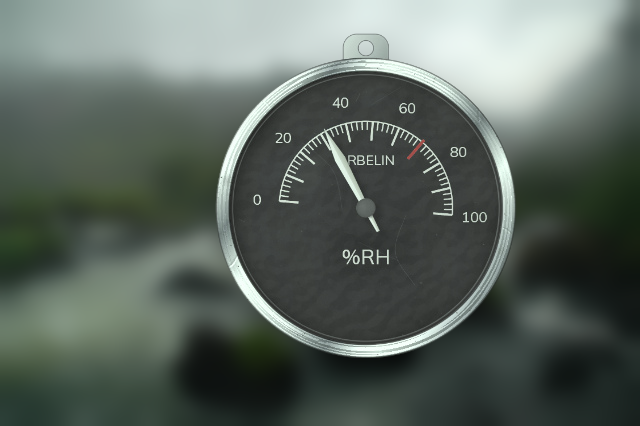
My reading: **32** %
